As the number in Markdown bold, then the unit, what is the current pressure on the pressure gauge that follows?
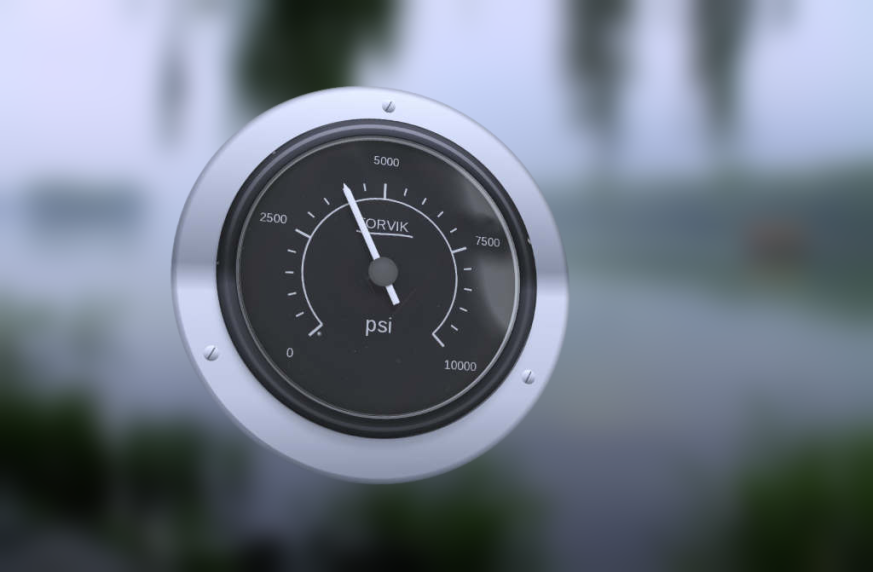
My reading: **4000** psi
